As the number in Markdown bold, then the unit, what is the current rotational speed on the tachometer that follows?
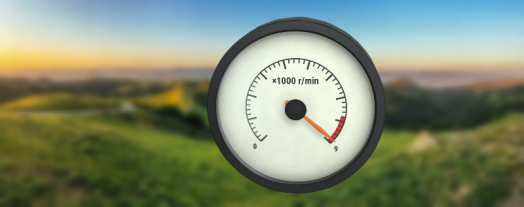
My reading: **8800** rpm
